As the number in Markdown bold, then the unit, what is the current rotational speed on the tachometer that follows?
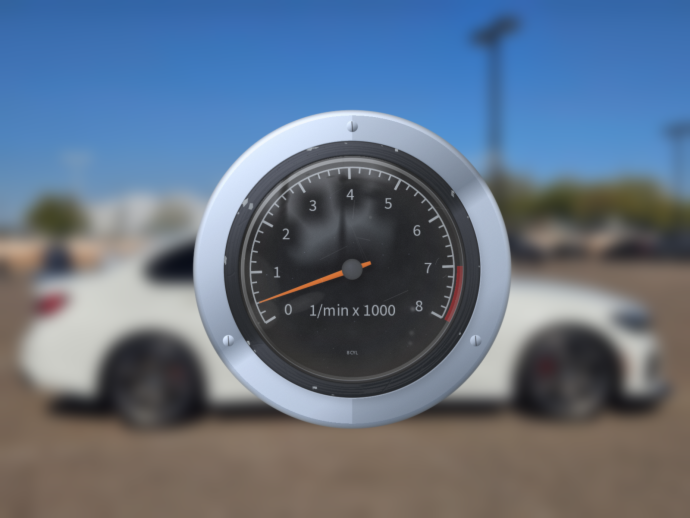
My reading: **400** rpm
